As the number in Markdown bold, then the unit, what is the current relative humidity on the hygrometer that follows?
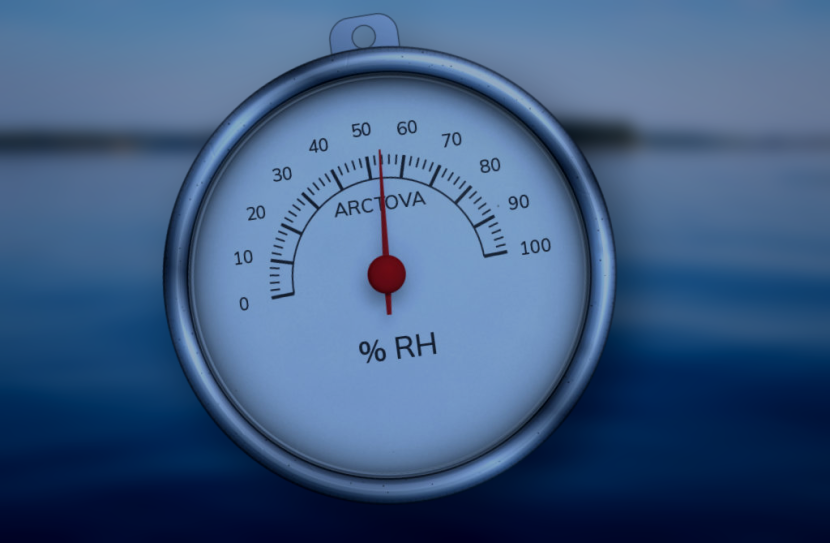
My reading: **54** %
